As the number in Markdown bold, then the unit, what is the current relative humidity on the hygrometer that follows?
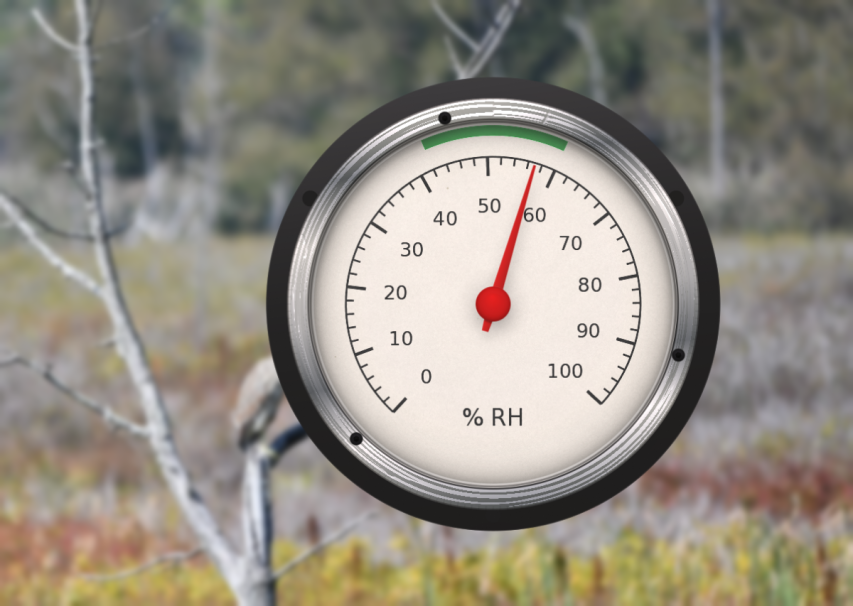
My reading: **57** %
